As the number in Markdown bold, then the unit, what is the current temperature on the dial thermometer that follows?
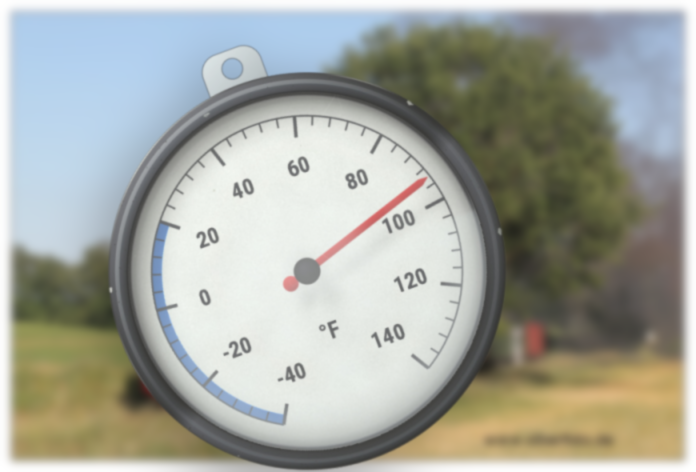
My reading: **94** °F
